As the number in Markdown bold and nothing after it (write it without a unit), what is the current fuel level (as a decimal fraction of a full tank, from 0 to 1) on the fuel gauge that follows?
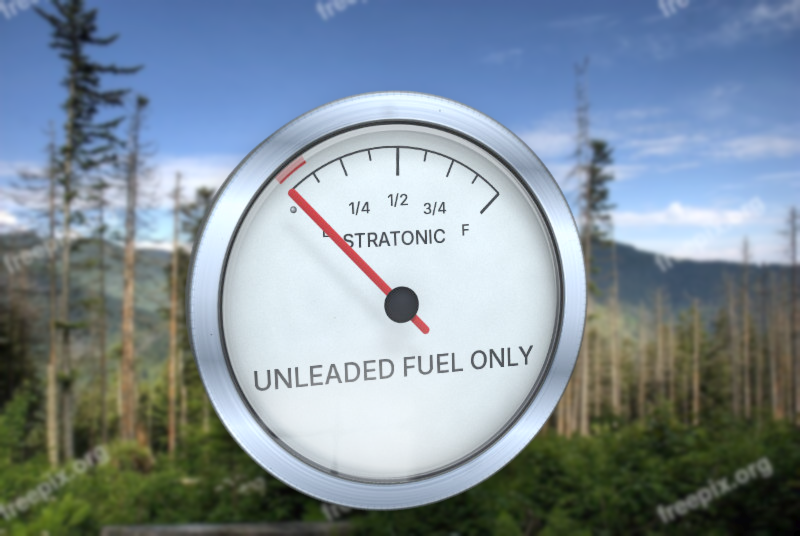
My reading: **0**
